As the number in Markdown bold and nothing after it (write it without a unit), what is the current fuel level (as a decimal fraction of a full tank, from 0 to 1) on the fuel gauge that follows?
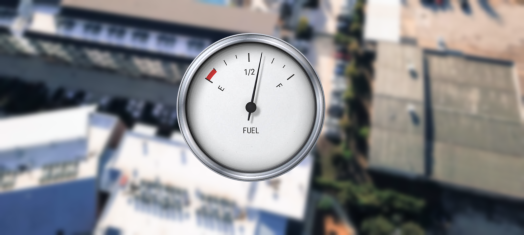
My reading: **0.625**
